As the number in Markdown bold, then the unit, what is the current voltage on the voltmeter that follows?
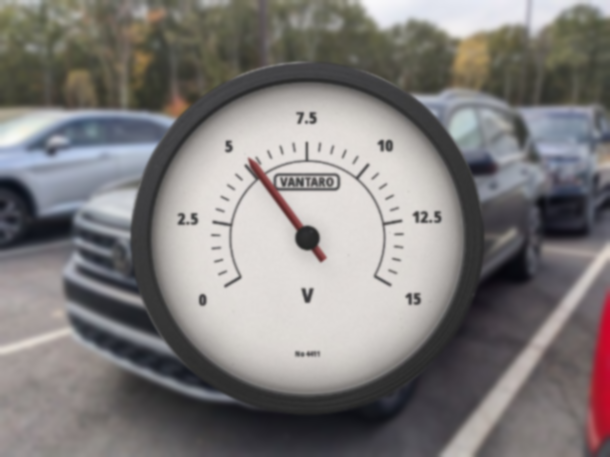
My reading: **5.25** V
